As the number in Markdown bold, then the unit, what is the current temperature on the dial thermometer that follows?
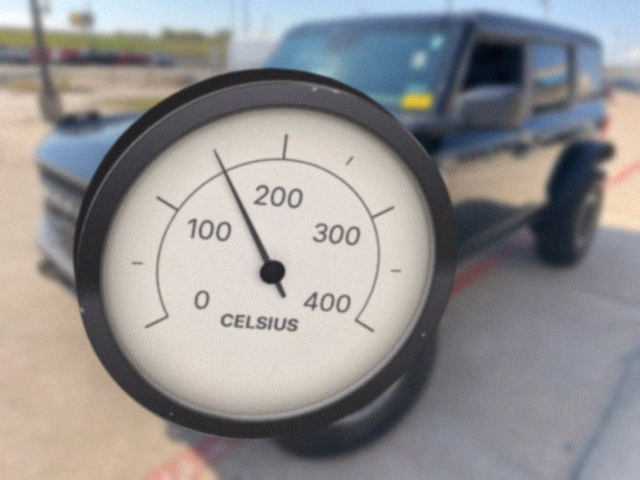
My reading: **150** °C
